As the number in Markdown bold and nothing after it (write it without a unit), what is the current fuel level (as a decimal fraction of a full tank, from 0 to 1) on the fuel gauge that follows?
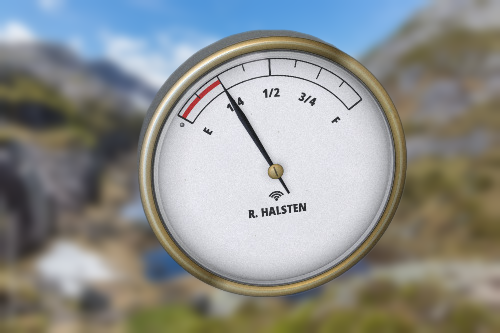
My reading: **0.25**
